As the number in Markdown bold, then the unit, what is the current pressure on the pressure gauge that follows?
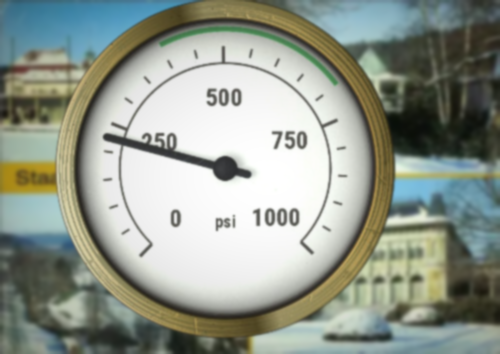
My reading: **225** psi
